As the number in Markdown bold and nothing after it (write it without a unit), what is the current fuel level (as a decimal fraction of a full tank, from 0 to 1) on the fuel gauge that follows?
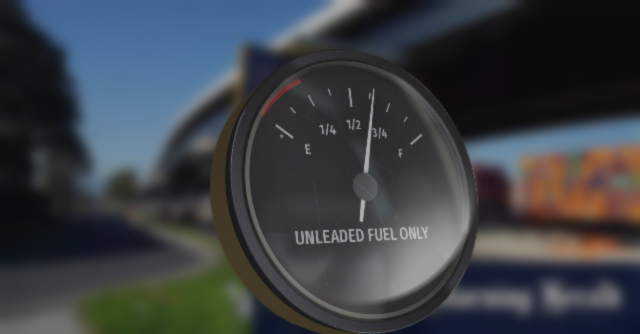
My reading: **0.625**
